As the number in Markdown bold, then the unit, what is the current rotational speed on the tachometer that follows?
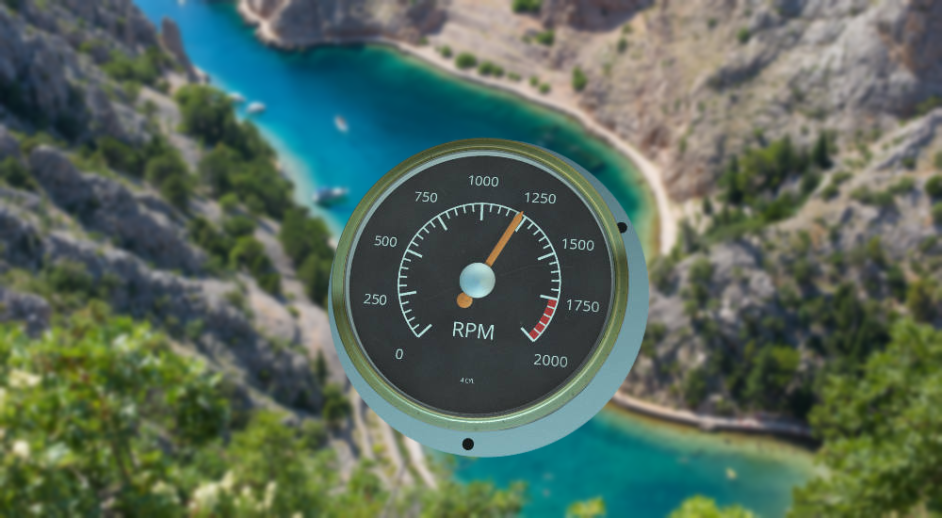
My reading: **1225** rpm
